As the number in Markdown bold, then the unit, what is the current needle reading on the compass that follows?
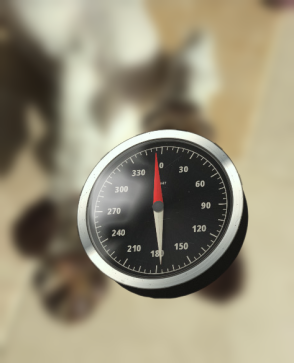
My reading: **355** °
